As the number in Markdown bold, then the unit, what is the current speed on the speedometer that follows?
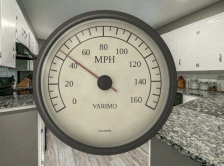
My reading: **45** mph
